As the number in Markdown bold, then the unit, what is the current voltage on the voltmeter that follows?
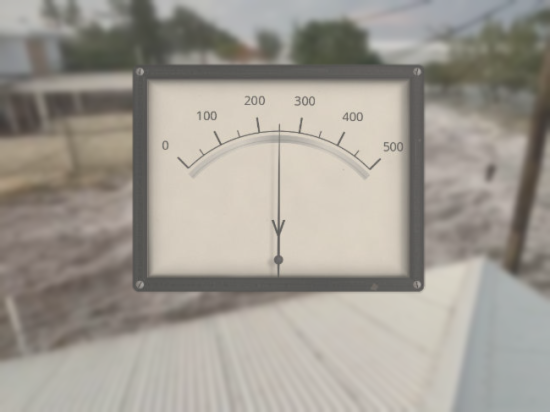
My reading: **250** V
